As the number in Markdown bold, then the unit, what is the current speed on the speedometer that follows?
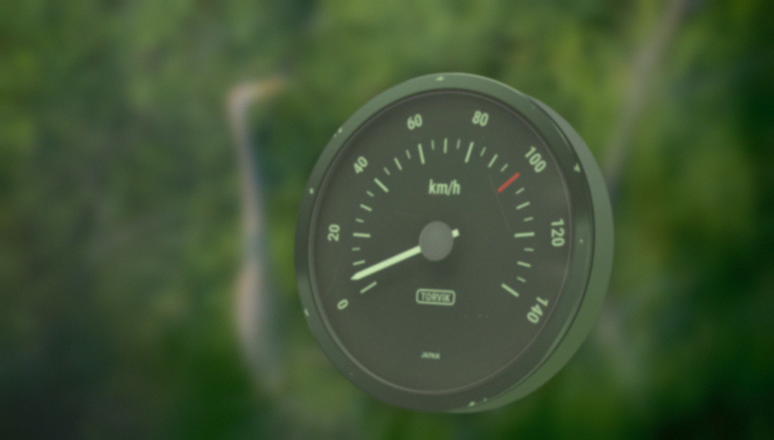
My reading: **5** km/h
